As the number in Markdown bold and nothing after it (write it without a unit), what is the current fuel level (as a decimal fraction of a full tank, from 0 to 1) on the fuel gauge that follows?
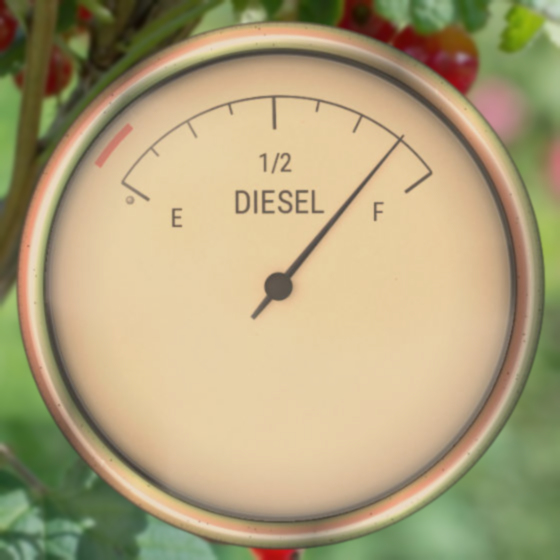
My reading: **0.875**
